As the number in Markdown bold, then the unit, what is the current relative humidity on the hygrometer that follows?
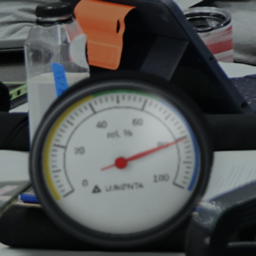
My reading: **80** %
